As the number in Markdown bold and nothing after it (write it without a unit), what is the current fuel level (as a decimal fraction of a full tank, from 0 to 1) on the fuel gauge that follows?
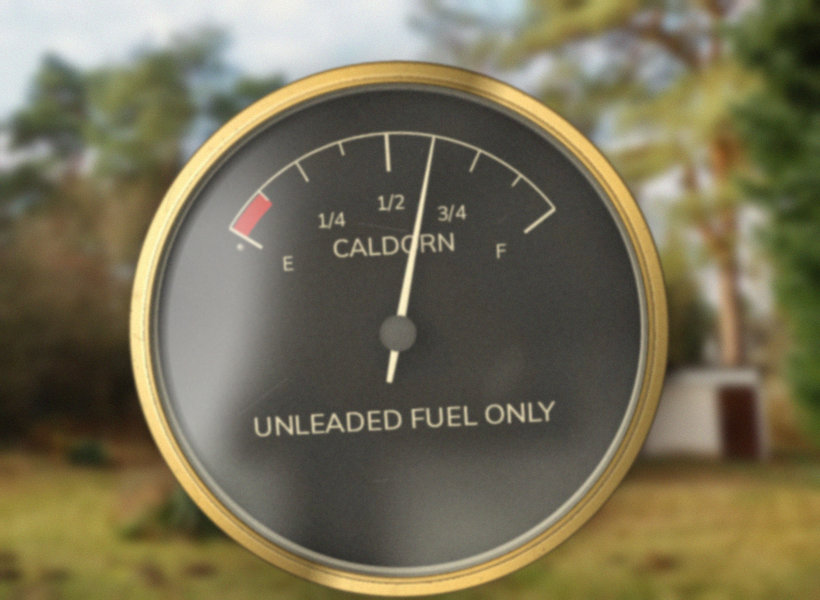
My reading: **0.625**
